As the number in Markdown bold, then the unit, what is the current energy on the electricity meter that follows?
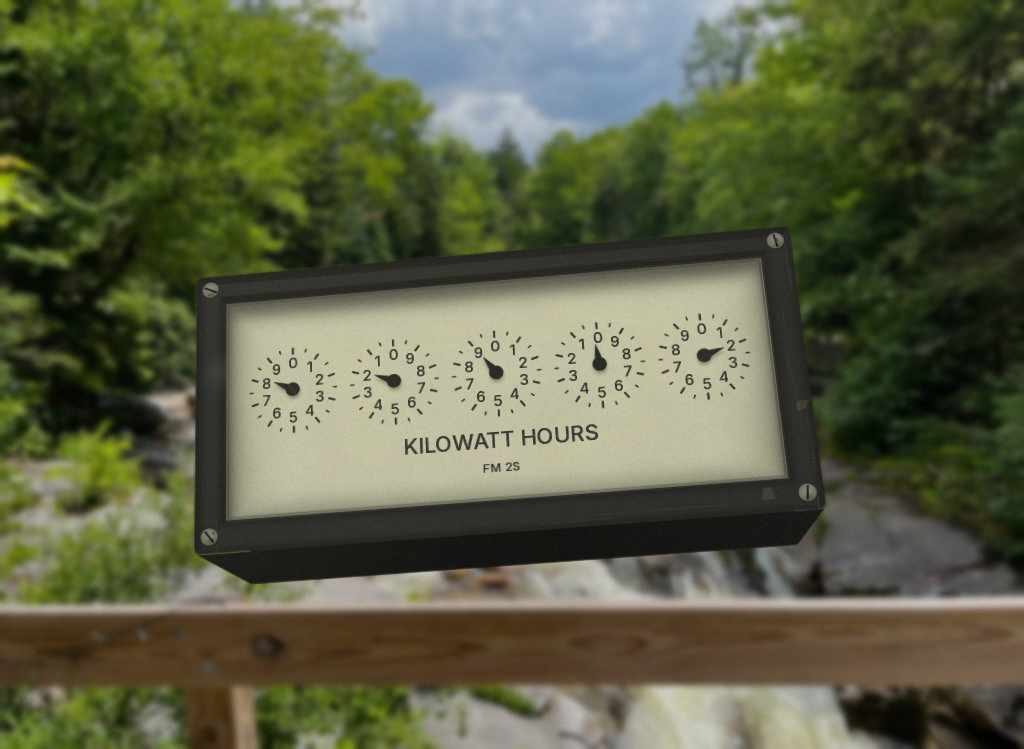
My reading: **81902** kWh
